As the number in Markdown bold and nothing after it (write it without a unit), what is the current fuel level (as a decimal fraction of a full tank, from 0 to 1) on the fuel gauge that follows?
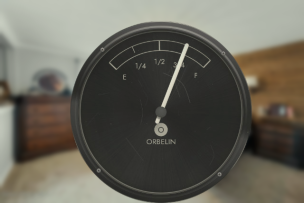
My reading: **0.75**
